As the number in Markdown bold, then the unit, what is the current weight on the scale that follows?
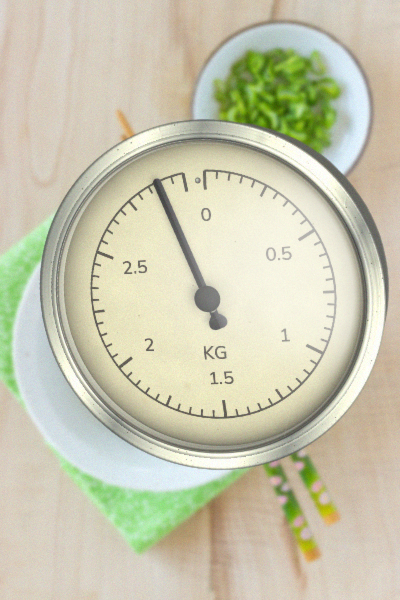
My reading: **2.9** kg
